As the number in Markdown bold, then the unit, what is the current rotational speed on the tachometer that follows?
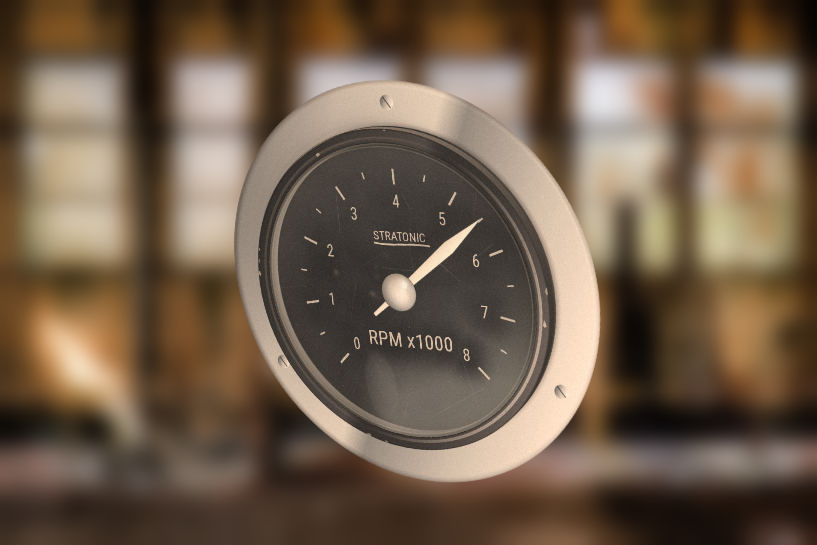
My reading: **5500** rpm
